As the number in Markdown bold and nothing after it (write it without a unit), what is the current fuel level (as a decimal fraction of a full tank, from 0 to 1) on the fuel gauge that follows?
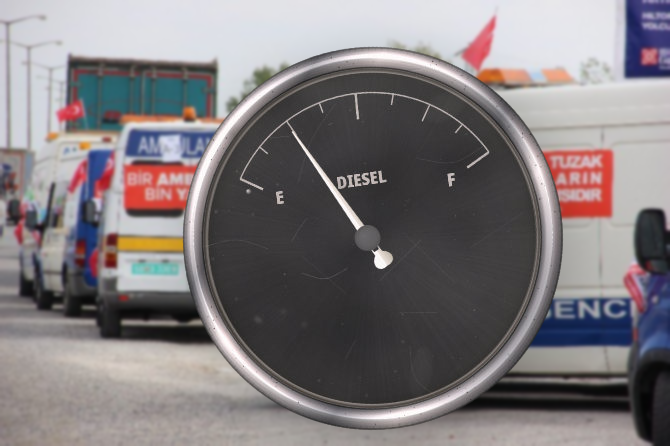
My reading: **0.25**
